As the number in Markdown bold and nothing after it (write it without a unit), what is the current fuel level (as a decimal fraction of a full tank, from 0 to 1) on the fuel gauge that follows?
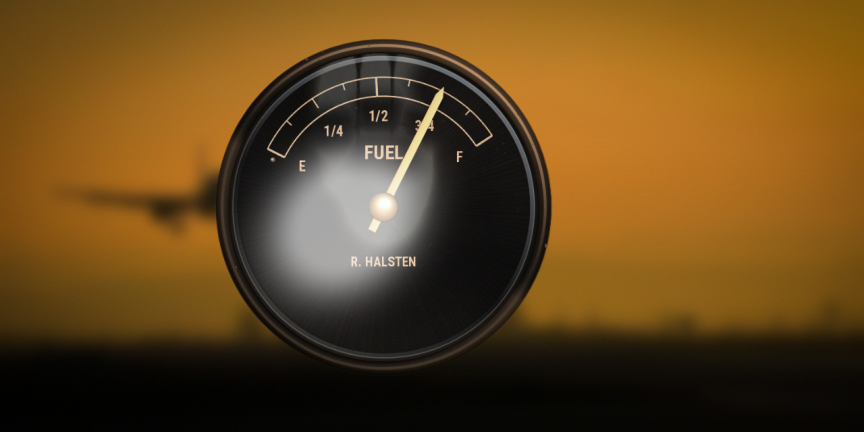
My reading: **0.75**
